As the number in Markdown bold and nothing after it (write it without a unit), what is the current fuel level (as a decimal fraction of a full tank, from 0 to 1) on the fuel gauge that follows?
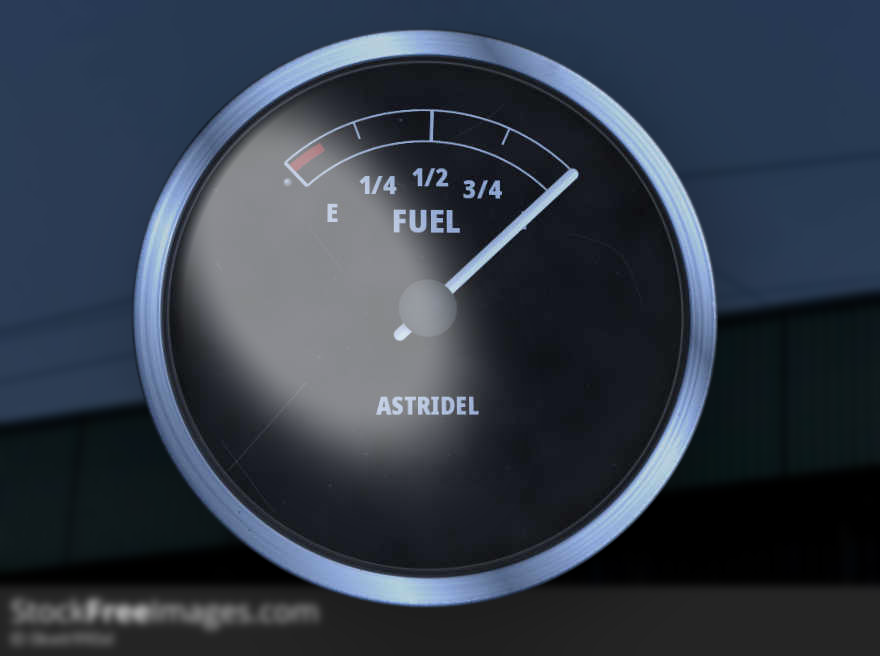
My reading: **1**
